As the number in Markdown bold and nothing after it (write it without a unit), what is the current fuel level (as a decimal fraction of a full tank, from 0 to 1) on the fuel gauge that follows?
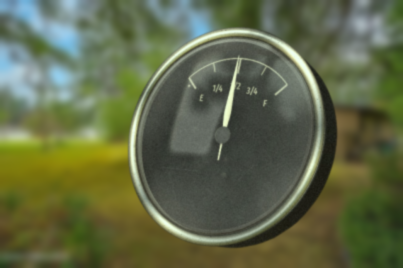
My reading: **0.5**
